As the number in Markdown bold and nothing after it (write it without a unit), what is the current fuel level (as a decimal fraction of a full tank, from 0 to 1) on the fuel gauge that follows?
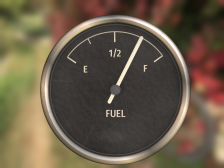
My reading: **0.75**
